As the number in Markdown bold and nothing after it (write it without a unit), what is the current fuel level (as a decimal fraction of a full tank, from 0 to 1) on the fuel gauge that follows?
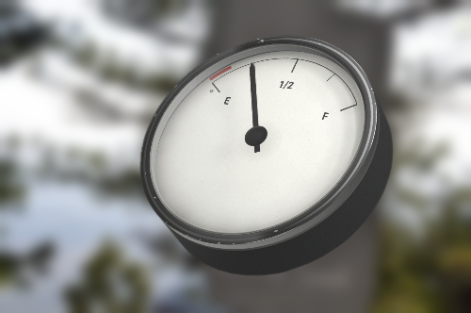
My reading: **0.25**
